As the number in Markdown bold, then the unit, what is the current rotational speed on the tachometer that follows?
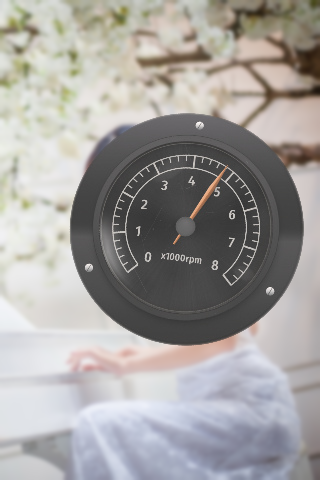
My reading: **4800** rpm
